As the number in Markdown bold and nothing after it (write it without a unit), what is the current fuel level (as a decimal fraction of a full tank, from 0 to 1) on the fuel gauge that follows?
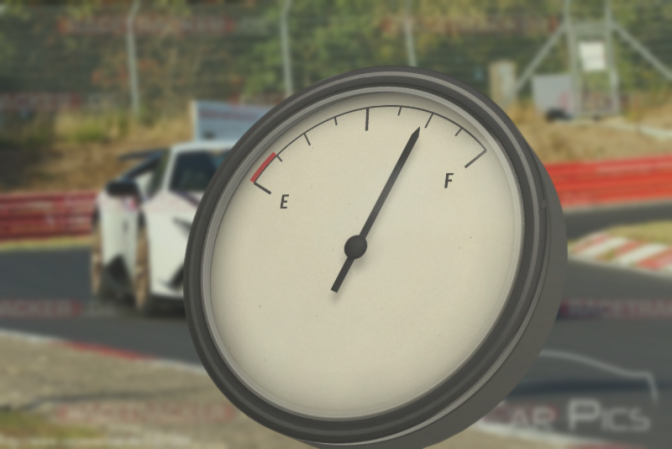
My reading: **0.75**
